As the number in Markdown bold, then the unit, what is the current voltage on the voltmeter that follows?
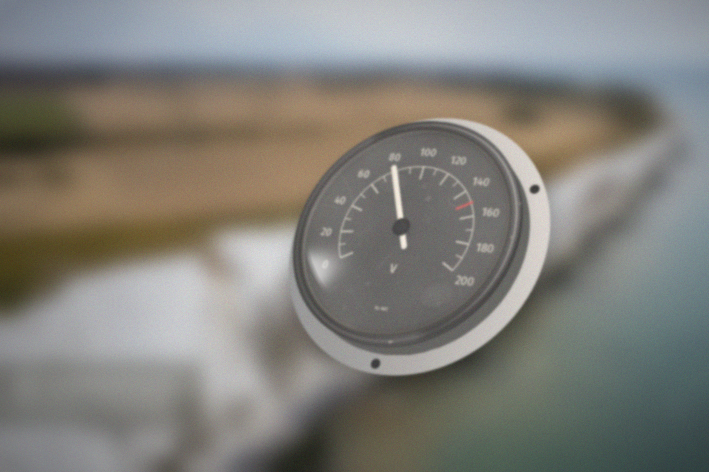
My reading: **80** V
